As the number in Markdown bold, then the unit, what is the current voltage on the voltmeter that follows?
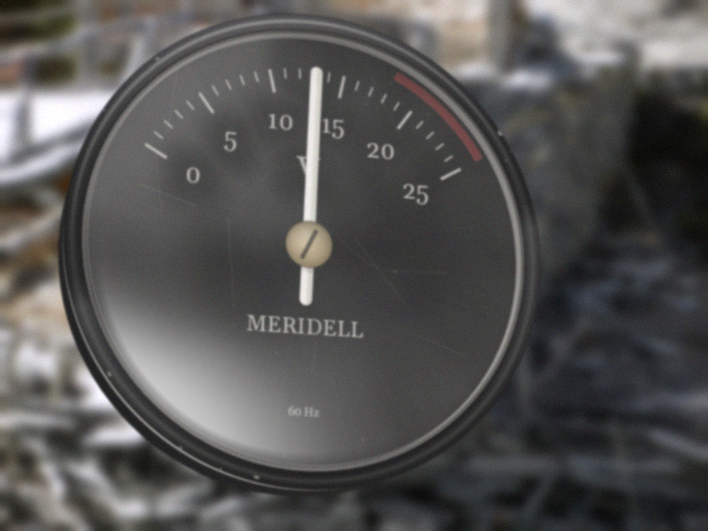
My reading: **13** V
